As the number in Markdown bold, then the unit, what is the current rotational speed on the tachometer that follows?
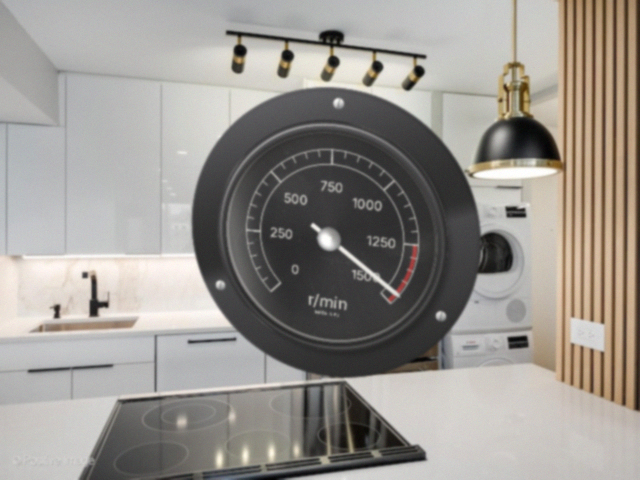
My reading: **1450** rpm
